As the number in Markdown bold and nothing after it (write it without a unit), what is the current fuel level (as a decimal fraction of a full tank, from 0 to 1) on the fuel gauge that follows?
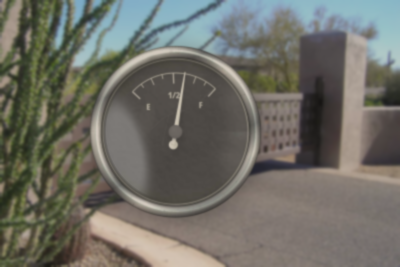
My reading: **0.625**
